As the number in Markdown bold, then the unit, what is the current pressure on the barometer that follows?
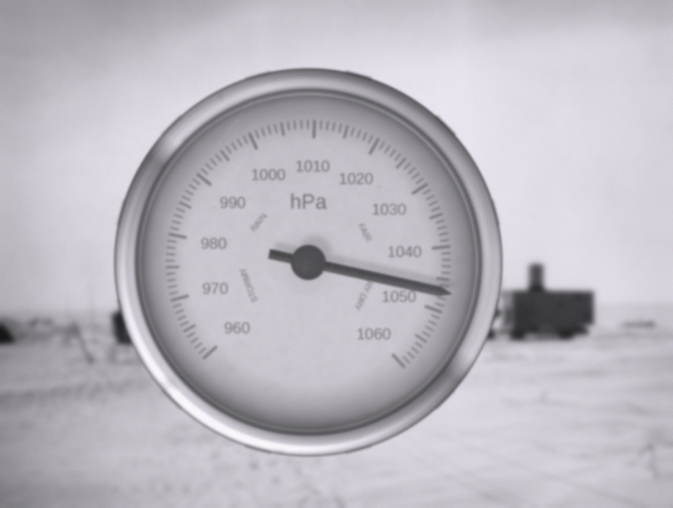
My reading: **1047** hPa
